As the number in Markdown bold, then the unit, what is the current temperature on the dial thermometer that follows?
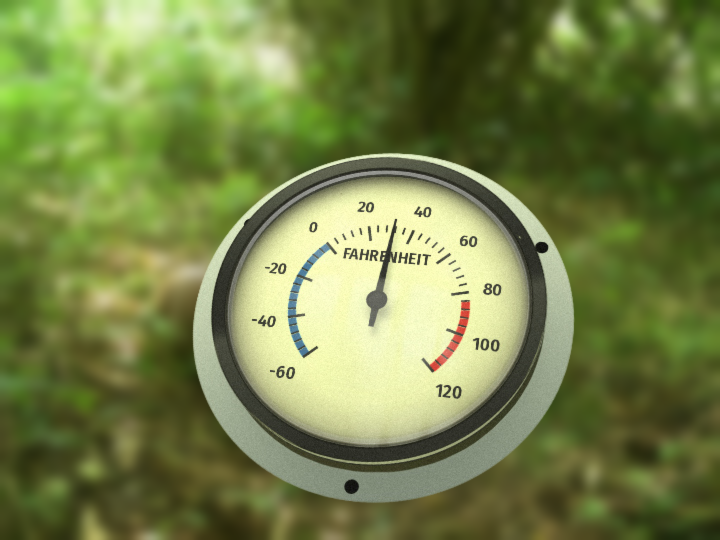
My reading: **32** °F
